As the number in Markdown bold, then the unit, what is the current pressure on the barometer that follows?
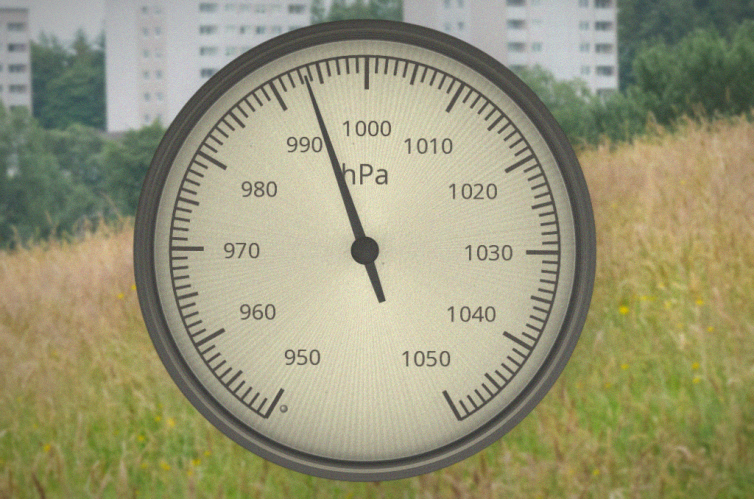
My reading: **993.5** hPa
